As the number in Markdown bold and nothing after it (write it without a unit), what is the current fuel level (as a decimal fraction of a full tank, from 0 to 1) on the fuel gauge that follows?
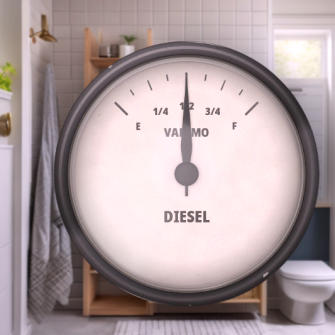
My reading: **0.5**
